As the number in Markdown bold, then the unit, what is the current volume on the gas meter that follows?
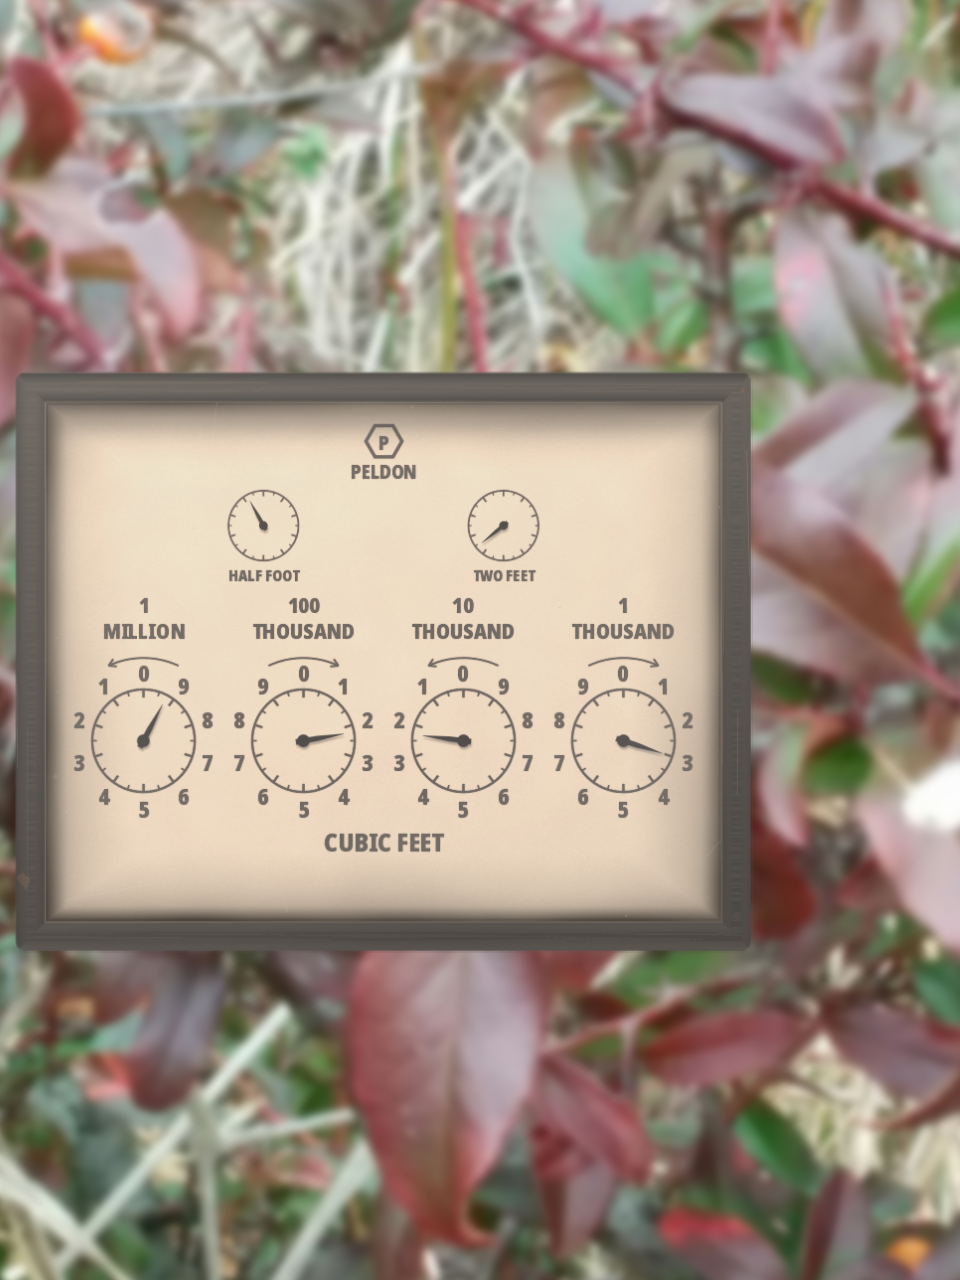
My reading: **922300** ft³
